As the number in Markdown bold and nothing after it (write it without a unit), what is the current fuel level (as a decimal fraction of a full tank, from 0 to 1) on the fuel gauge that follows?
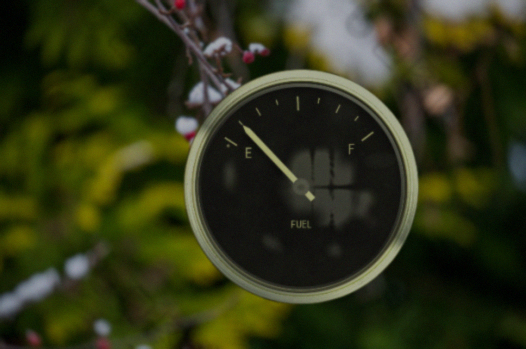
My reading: **0.125**
